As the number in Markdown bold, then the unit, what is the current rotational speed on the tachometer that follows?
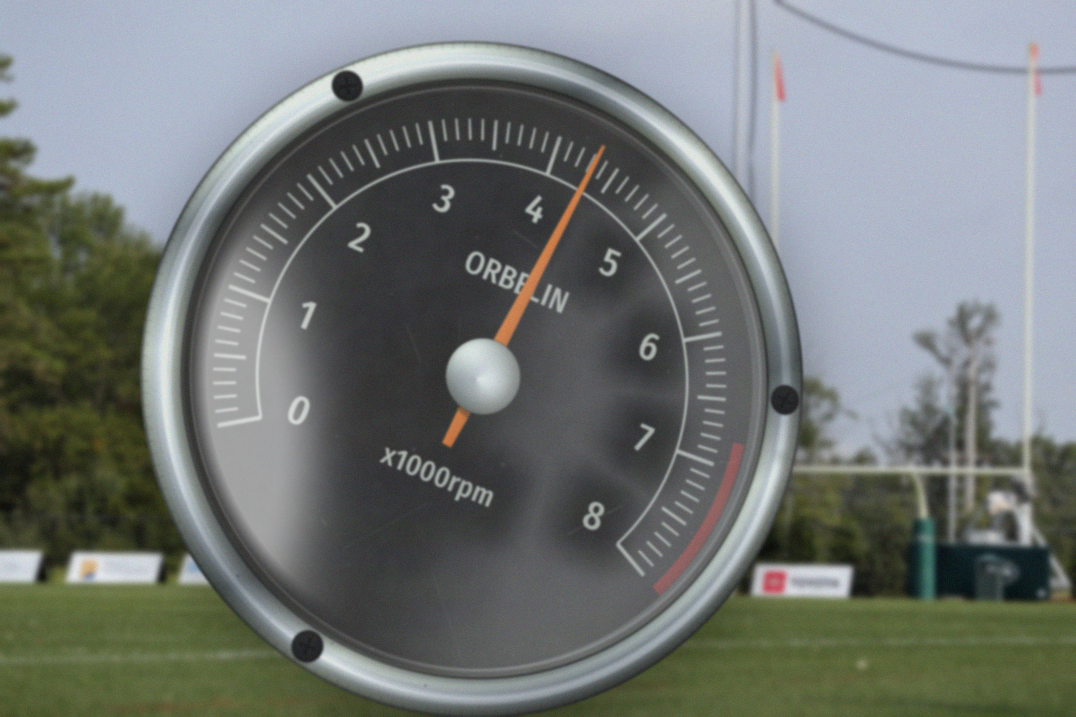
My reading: **4300** rpm
